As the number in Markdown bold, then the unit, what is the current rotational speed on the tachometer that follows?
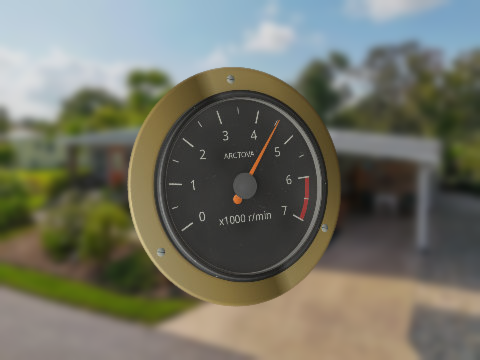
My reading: **4500** rpm
